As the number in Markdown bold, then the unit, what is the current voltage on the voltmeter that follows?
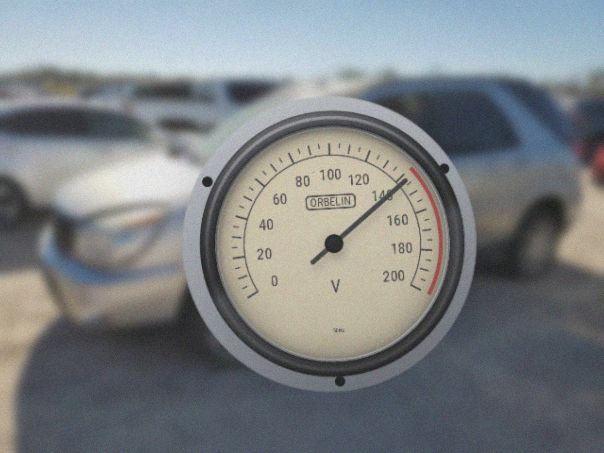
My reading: **142.5** V
